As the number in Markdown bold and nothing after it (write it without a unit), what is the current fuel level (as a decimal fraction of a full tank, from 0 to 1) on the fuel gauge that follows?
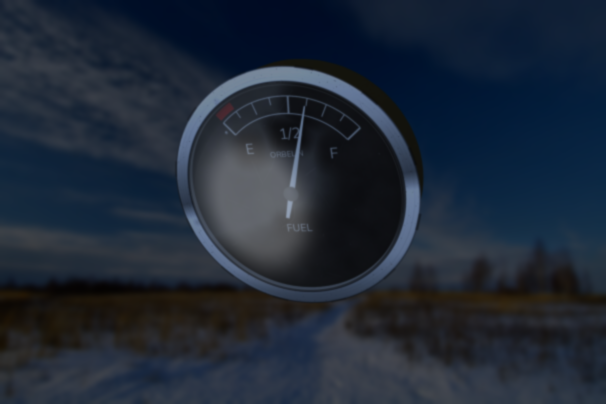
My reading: **0.625**
